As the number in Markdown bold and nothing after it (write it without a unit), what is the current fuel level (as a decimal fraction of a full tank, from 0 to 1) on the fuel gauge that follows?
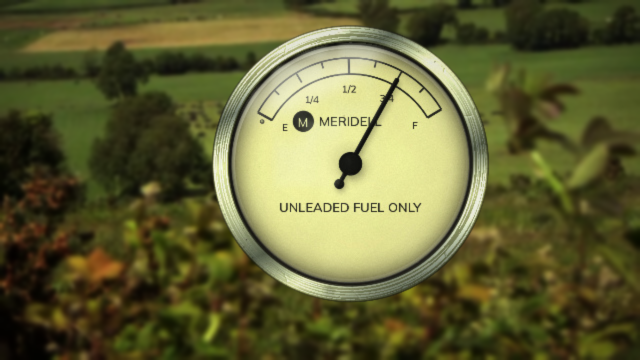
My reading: **0.75**
